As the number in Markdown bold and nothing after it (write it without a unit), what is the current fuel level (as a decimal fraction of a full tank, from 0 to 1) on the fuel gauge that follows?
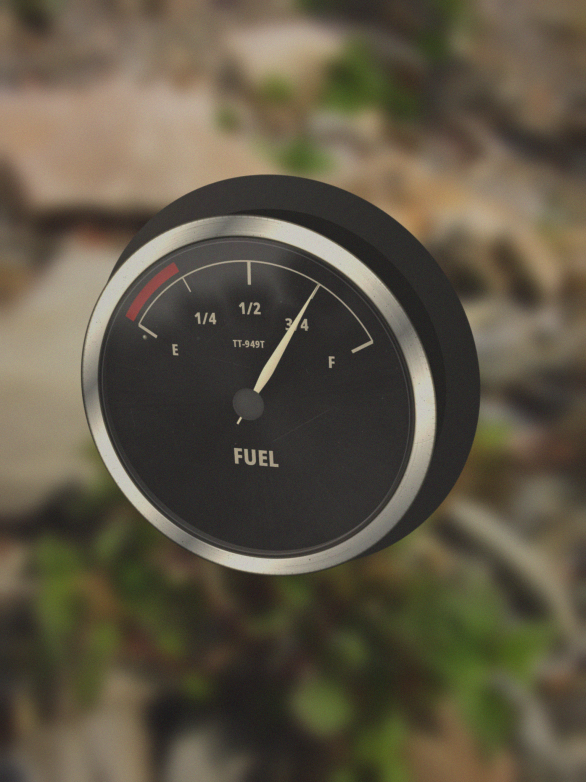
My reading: **0.75**
